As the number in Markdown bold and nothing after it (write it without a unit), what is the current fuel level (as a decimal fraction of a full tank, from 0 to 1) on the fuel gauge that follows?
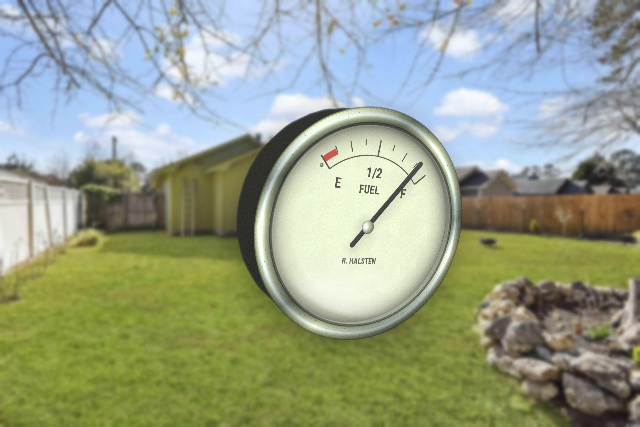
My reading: **0.875**
